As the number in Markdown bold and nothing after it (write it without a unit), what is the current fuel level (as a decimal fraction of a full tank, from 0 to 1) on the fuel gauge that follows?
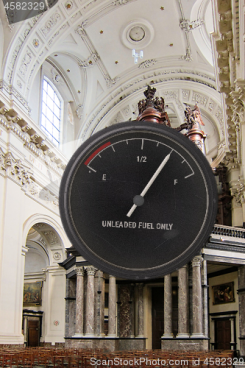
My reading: **0.75**
